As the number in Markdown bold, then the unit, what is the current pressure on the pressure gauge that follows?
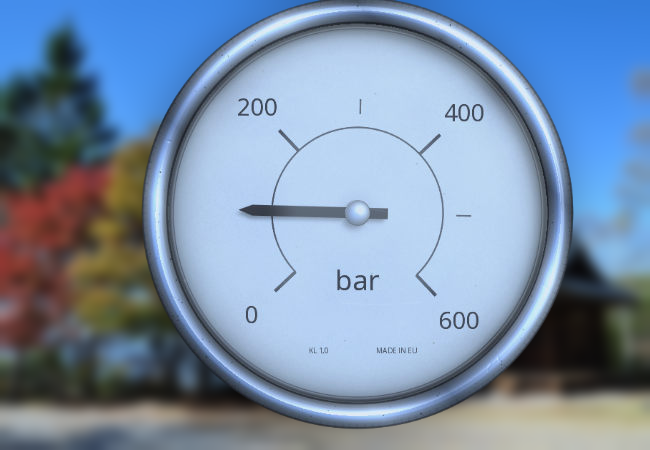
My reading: **100** bar
